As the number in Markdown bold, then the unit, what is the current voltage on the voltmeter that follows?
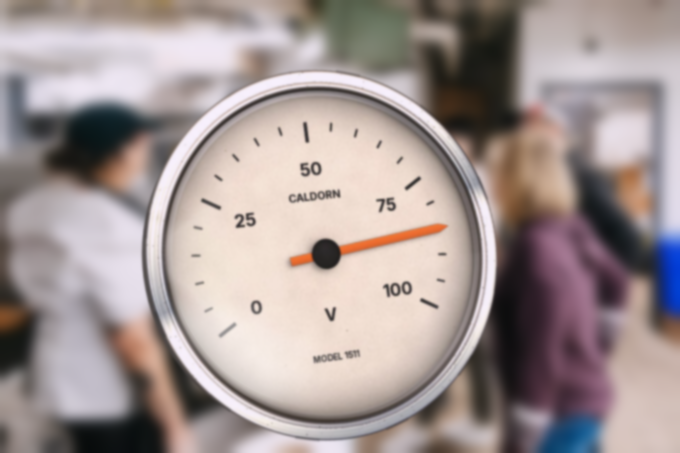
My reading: **85** V
